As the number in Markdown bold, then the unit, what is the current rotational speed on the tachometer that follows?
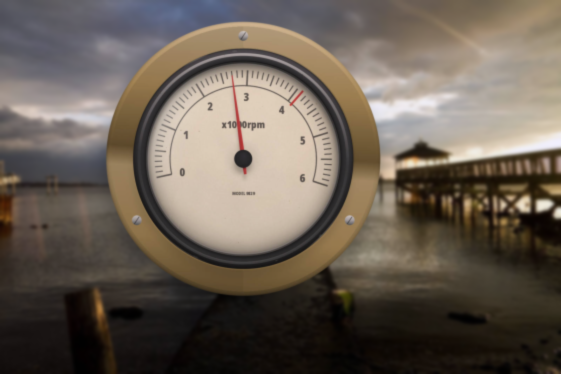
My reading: **2700** rpm
